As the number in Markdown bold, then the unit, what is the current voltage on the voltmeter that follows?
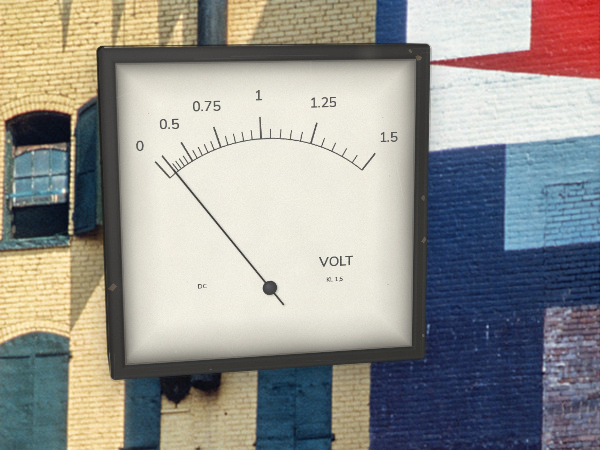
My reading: **0.25** V
